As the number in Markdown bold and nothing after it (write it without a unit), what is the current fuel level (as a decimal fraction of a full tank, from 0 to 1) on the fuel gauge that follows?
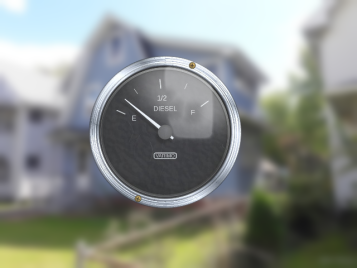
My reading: **0.125**
